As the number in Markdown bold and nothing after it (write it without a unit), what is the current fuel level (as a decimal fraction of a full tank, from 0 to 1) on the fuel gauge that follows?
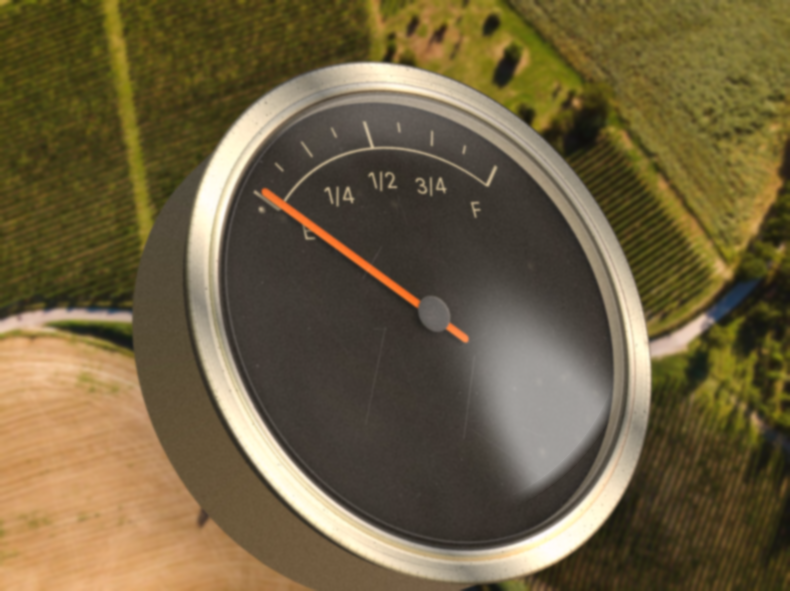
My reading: **0**
